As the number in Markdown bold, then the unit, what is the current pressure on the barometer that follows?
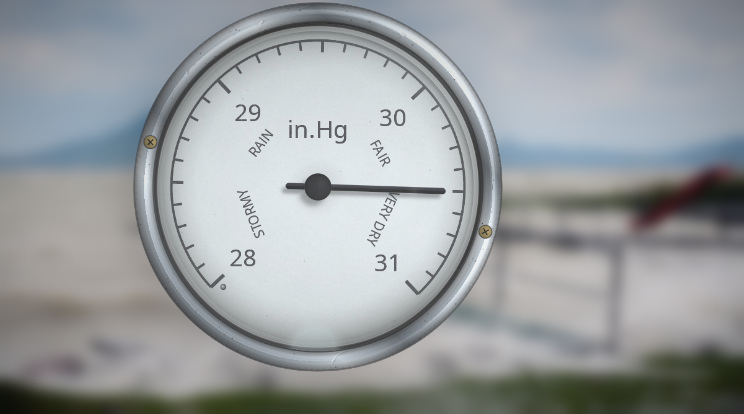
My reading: **30.5** inHg
